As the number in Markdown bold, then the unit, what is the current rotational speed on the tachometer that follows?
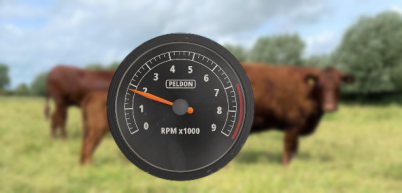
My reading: **1800** rpm
